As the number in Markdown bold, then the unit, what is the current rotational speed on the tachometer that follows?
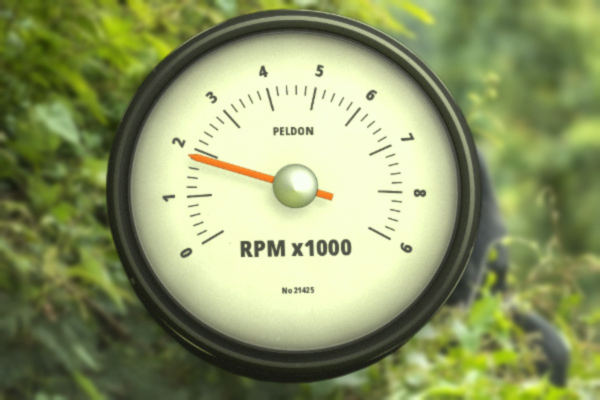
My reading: **1800** rpm
